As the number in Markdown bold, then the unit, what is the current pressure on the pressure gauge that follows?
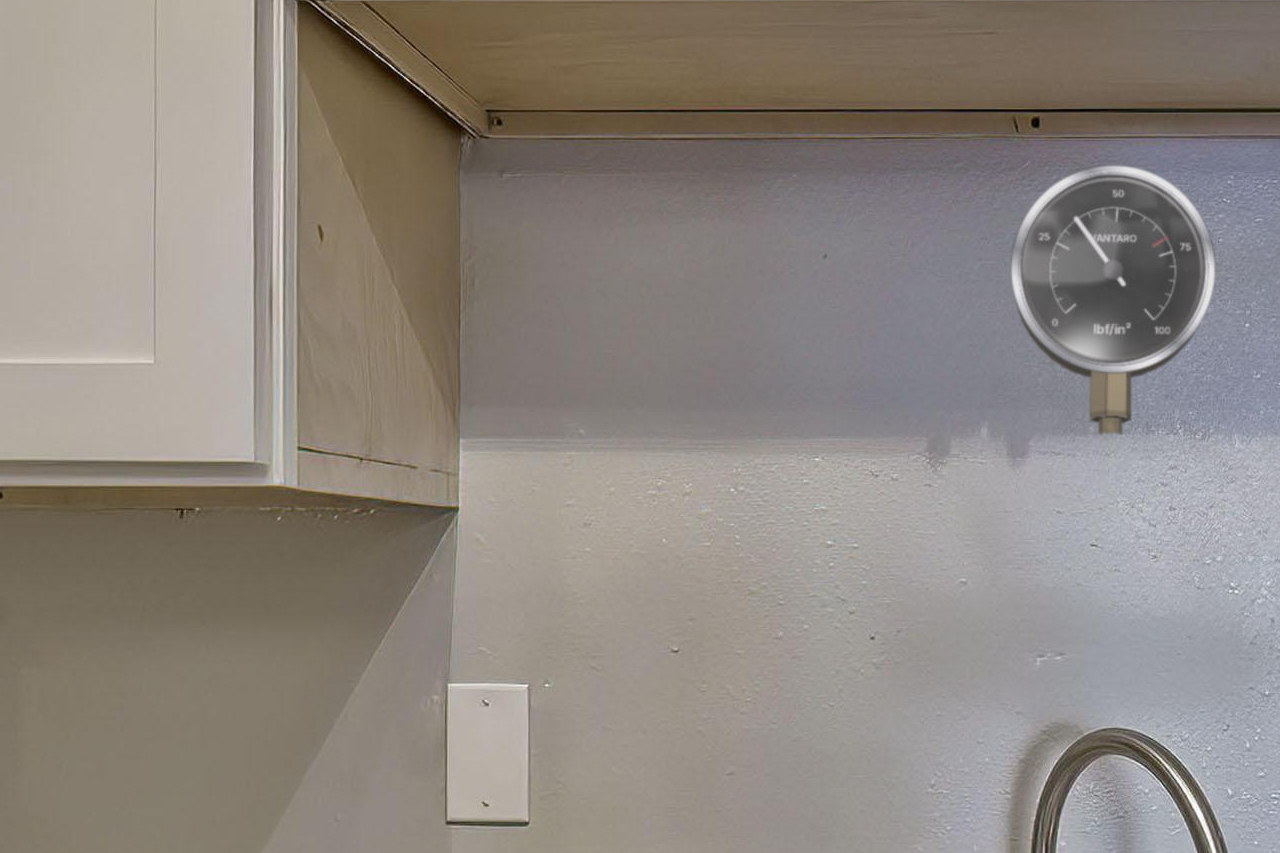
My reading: **35** psi
